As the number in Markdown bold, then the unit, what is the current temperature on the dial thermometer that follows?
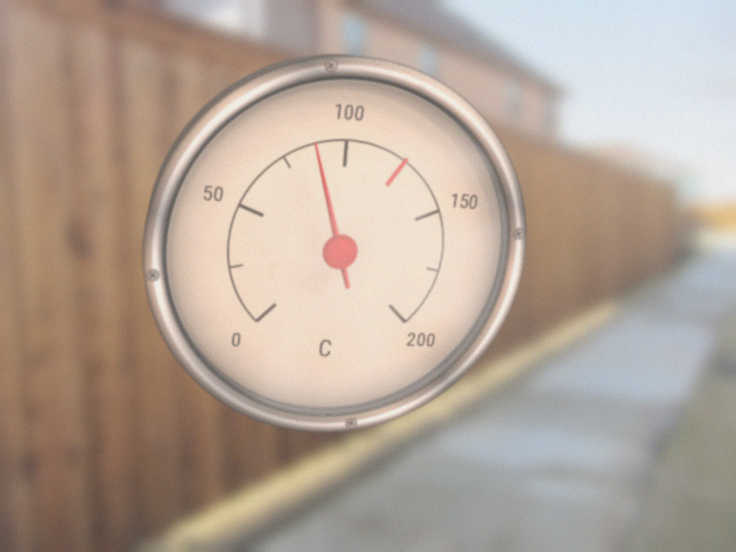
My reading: **87.5** °C
